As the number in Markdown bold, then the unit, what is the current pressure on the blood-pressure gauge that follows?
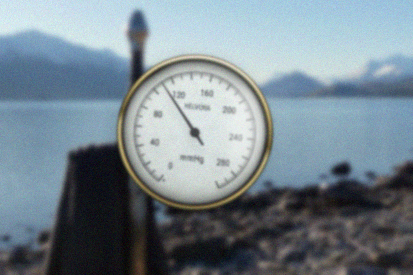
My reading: **110** mmHg
